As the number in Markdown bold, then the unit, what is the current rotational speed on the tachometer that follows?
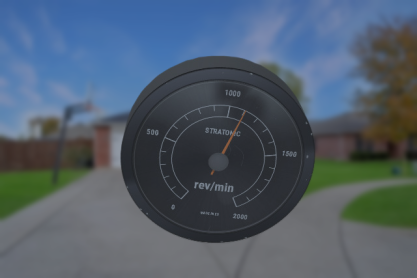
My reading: **1100** rpm
